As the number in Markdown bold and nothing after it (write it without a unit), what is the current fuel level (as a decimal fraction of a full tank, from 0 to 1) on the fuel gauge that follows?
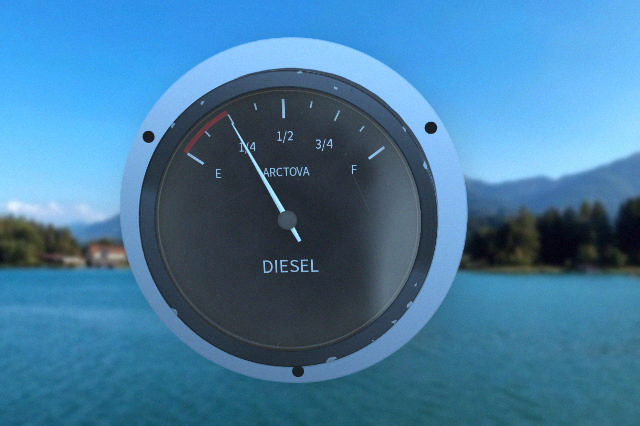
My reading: **0.25**
